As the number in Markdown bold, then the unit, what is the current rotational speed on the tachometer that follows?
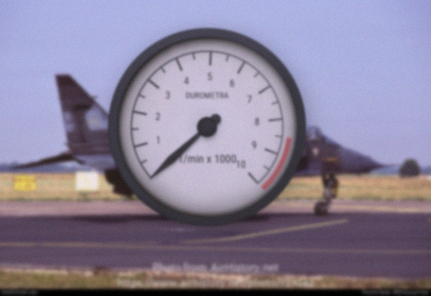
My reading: **0** rpm
